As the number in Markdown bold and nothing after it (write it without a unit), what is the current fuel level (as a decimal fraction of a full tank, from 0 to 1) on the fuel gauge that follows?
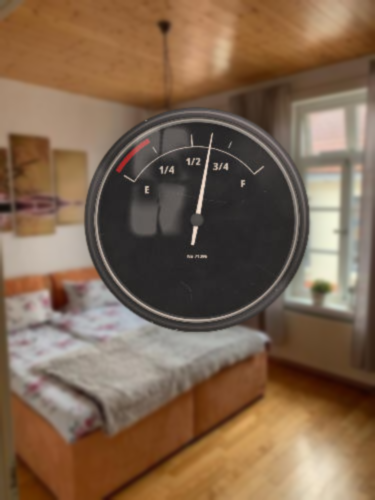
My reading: **0.625**
